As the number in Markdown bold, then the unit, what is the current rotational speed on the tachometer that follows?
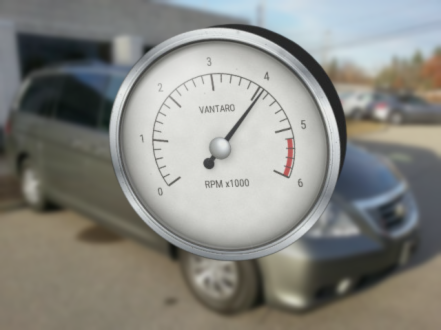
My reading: **4100** rpm
